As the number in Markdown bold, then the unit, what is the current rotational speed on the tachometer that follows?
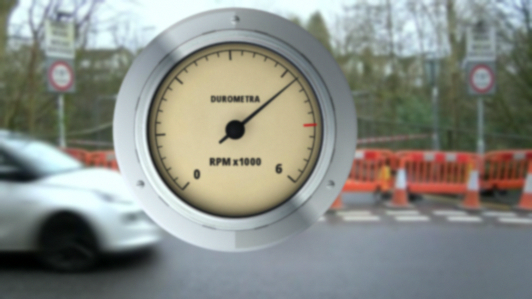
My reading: **4200** rpm
